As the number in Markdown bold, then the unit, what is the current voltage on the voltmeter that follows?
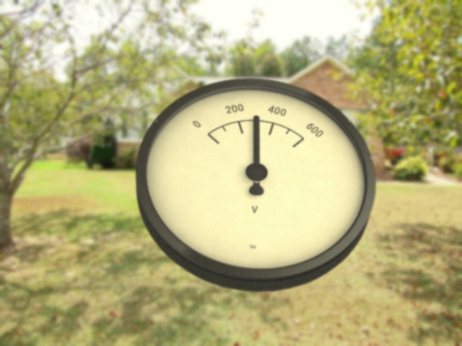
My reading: **300** V
